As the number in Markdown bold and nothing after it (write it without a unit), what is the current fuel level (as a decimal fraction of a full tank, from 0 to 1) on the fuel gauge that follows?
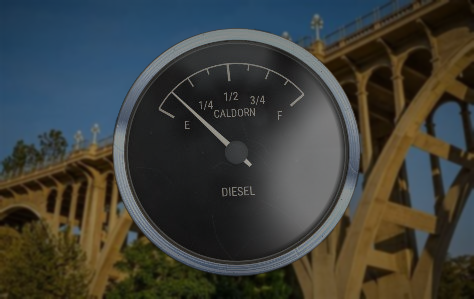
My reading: **0.125**
